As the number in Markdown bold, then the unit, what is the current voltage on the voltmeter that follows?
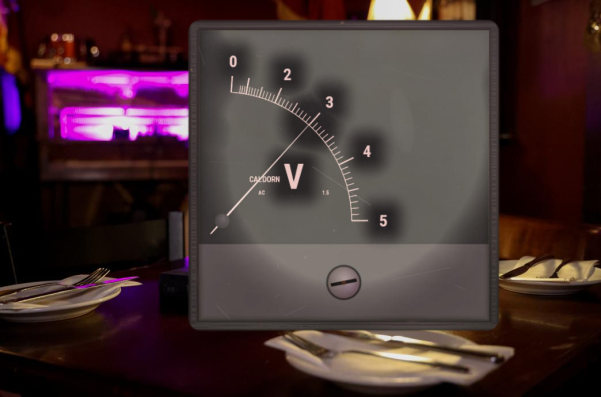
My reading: **3** V
